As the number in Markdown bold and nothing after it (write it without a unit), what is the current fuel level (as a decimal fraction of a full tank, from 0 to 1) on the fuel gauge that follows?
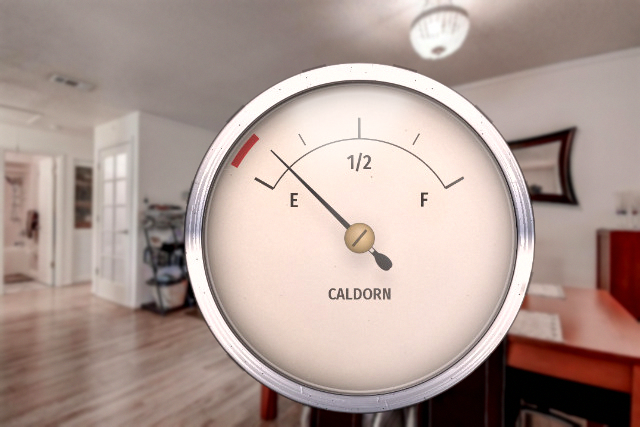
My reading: **0.125**
